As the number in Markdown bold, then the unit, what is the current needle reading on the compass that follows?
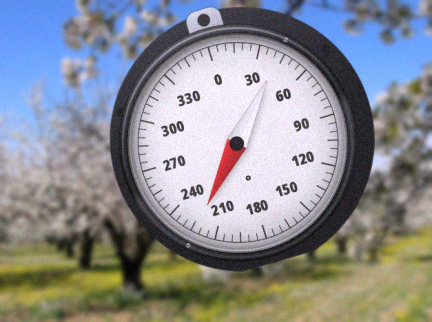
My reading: **222.5** °
